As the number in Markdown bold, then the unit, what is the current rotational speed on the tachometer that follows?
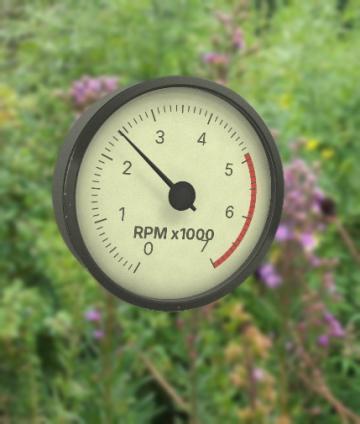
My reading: **2400** rpm
